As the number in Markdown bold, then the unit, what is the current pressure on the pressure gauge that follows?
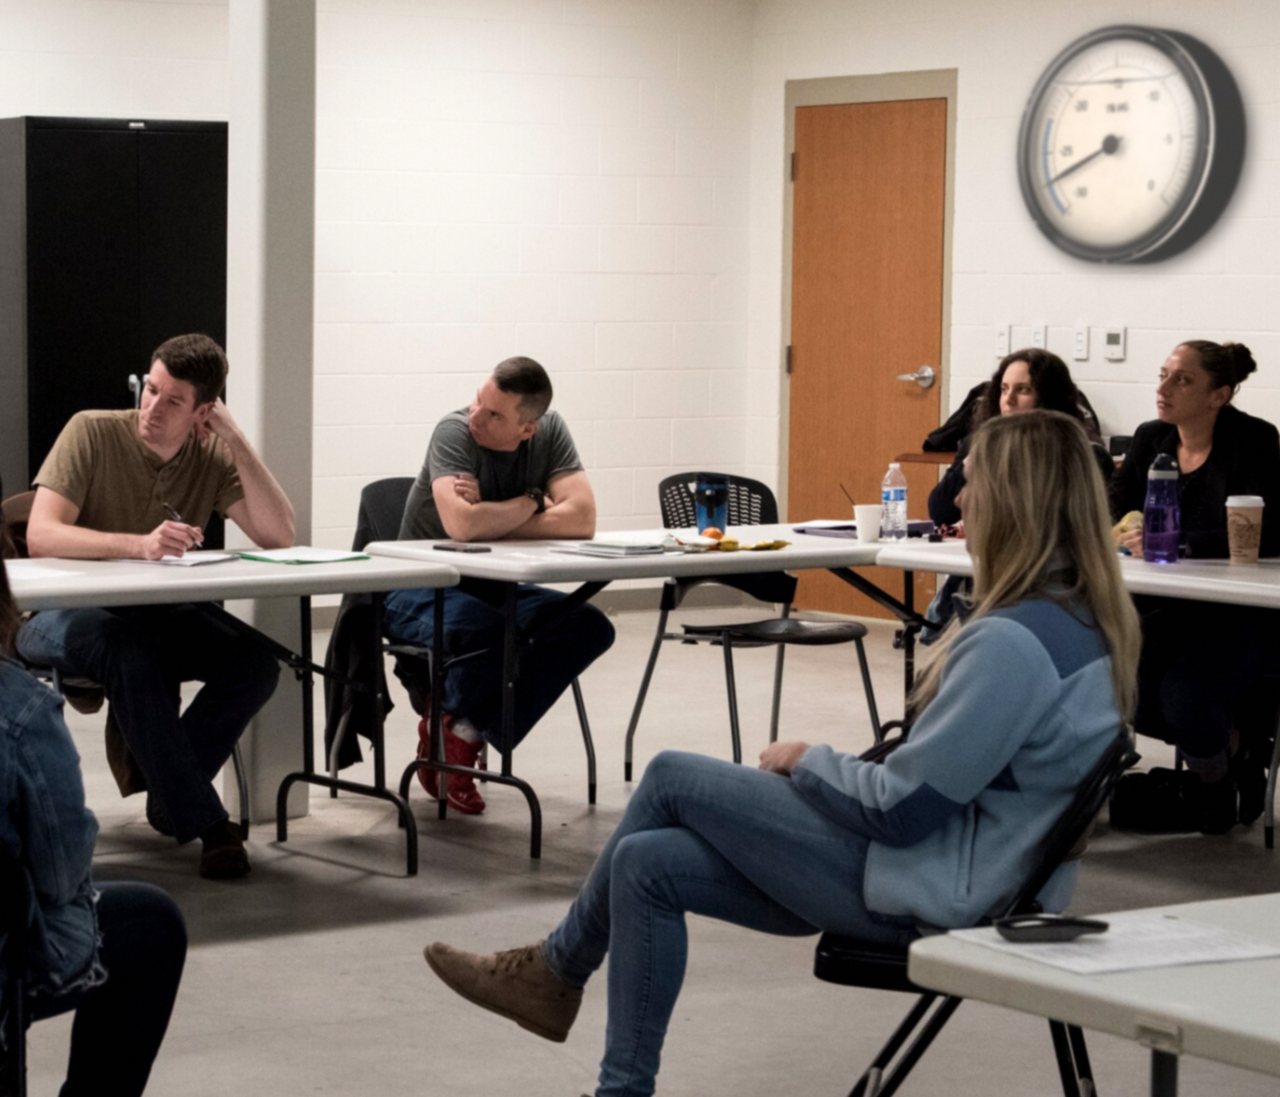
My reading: **-27.5** inHg
